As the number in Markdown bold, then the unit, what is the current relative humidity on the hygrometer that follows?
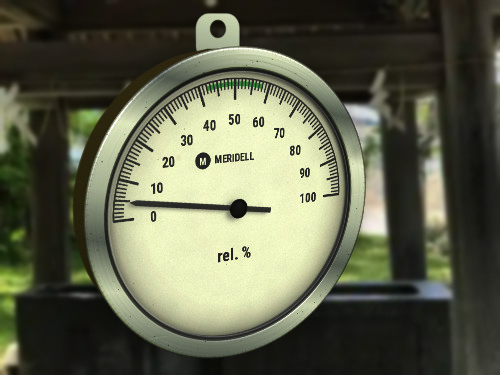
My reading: **5** %
